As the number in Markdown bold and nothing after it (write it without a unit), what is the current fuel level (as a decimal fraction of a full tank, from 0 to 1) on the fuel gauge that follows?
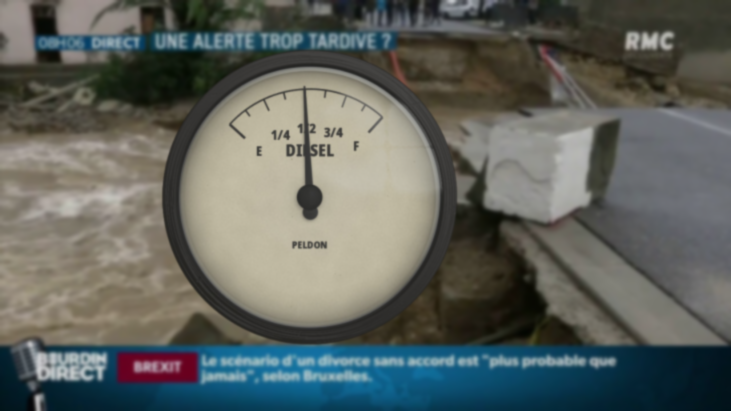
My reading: **0.5**
